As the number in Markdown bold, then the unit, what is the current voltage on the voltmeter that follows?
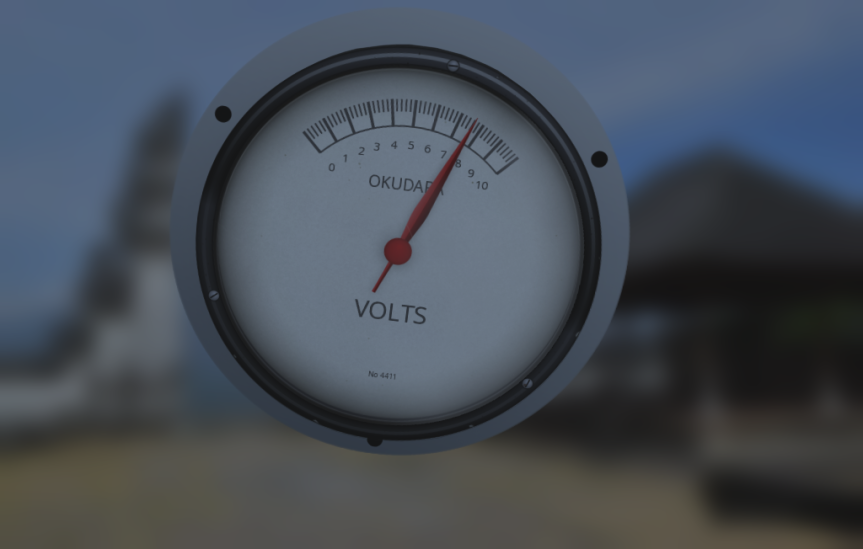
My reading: **7.6** V
